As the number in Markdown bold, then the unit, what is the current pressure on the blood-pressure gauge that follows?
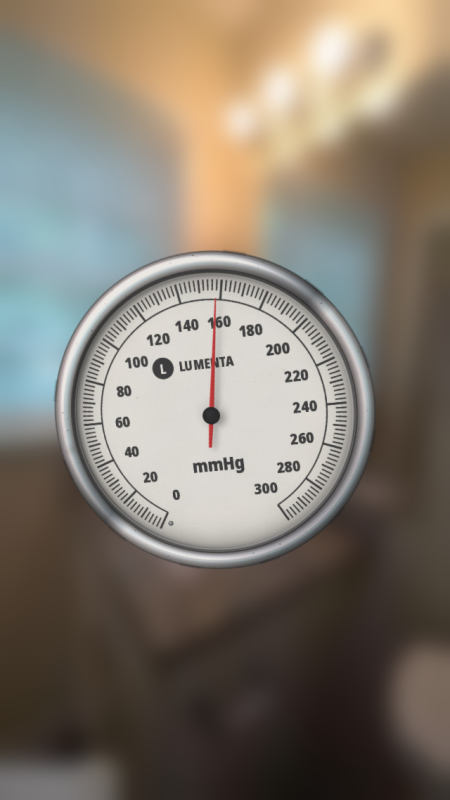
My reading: **158** mmHg
